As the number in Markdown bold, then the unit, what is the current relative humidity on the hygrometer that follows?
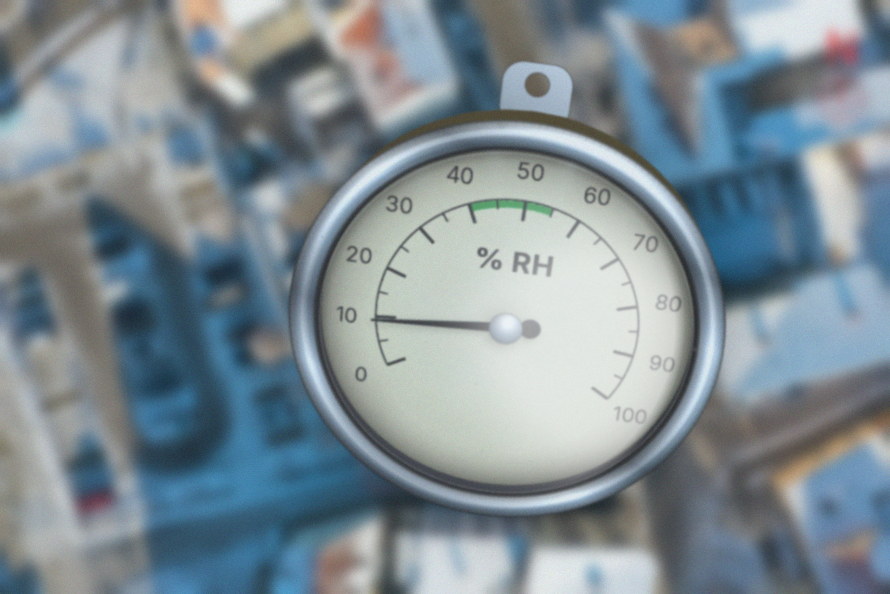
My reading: **10** %
